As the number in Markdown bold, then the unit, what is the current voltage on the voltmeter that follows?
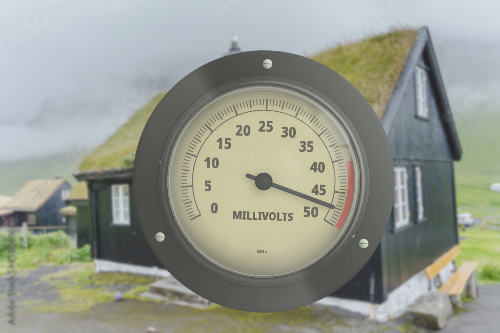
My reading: **47.5** mV
